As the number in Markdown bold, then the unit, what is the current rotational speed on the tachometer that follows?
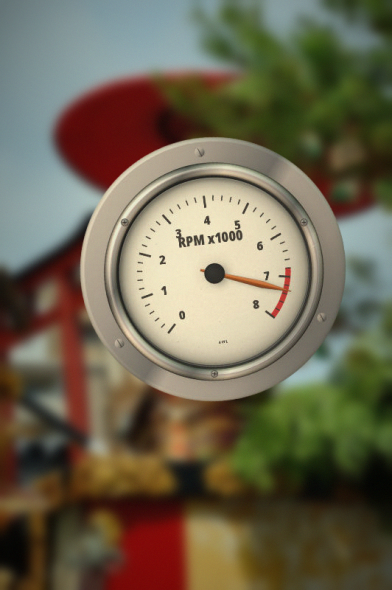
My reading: **7300** rpm
